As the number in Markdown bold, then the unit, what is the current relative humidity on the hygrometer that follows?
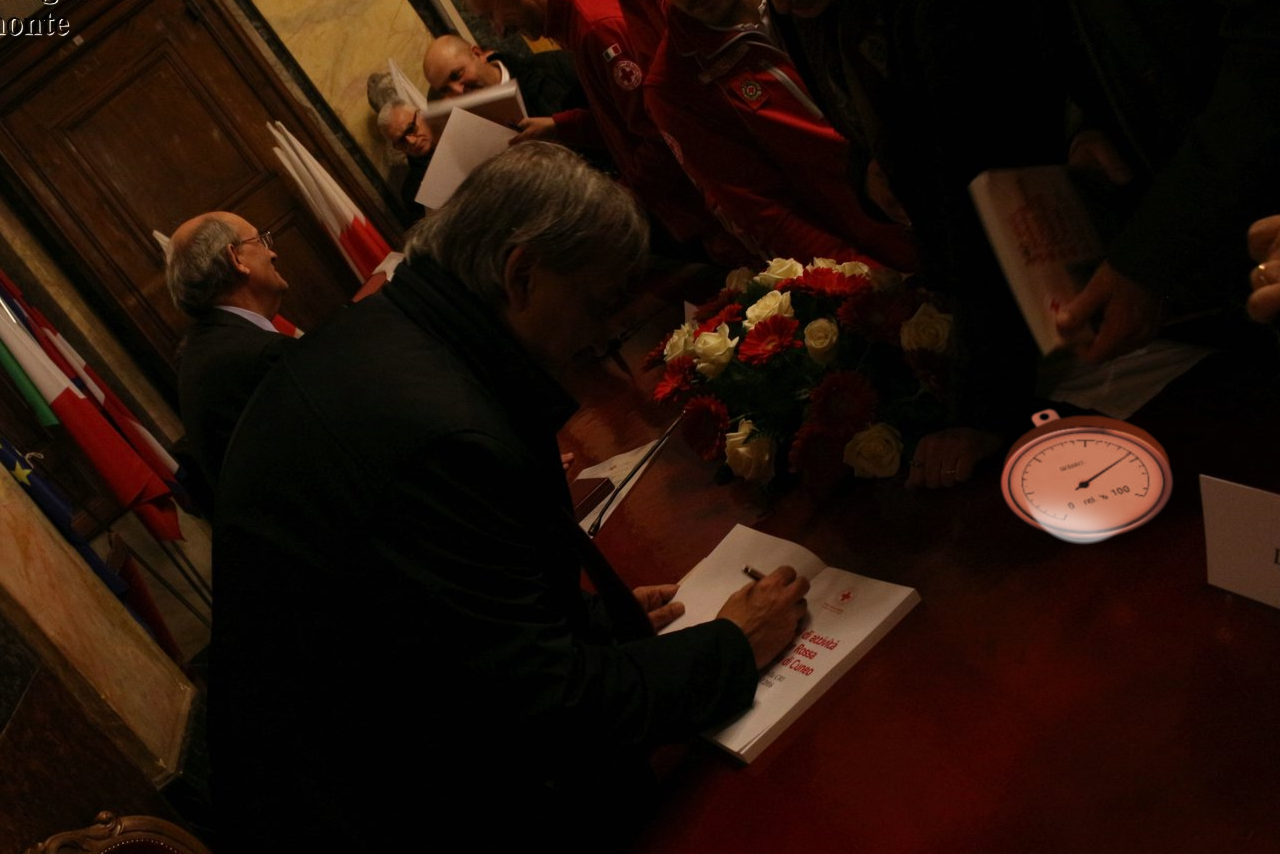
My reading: **76** %
